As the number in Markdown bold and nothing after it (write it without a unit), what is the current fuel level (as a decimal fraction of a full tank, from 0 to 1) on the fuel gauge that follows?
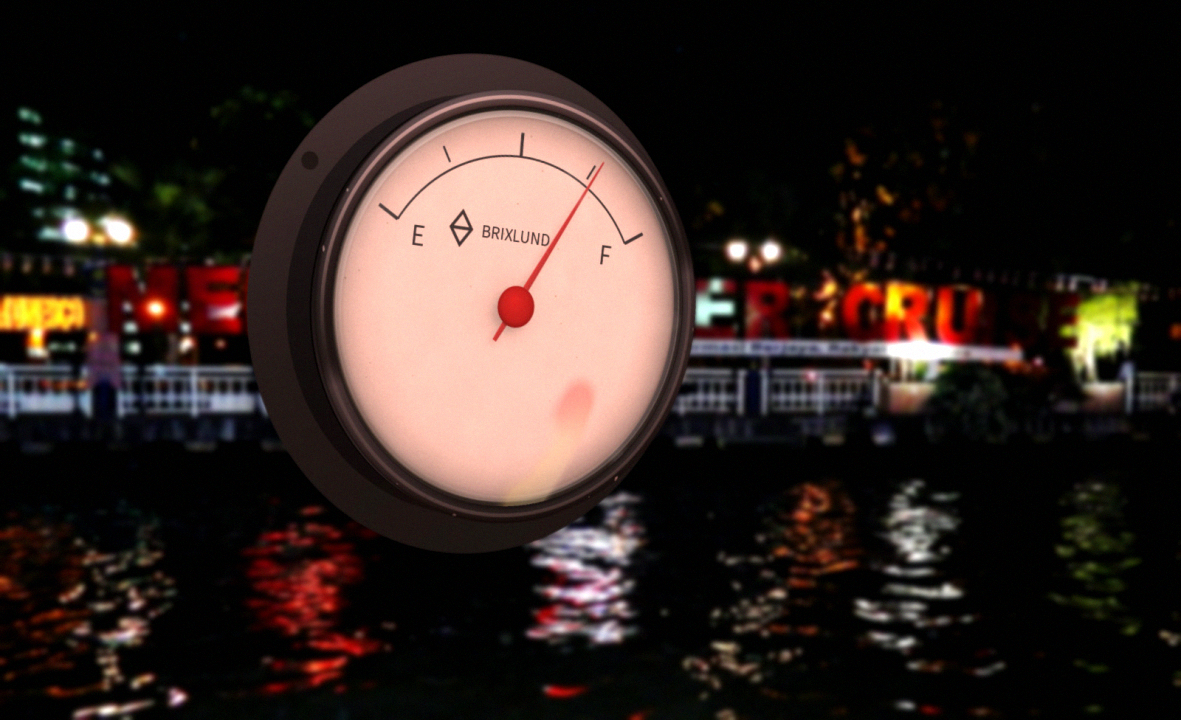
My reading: **0.75**
